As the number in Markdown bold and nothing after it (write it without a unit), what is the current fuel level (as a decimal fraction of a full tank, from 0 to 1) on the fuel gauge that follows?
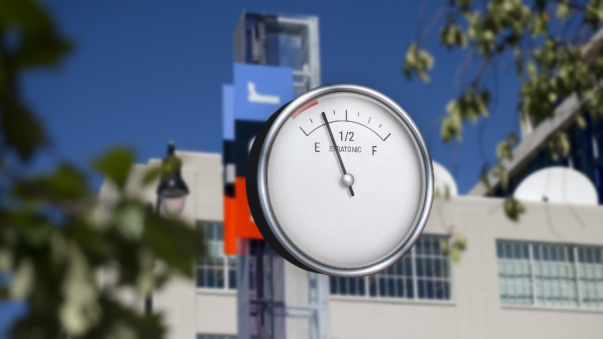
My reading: **0.25**
